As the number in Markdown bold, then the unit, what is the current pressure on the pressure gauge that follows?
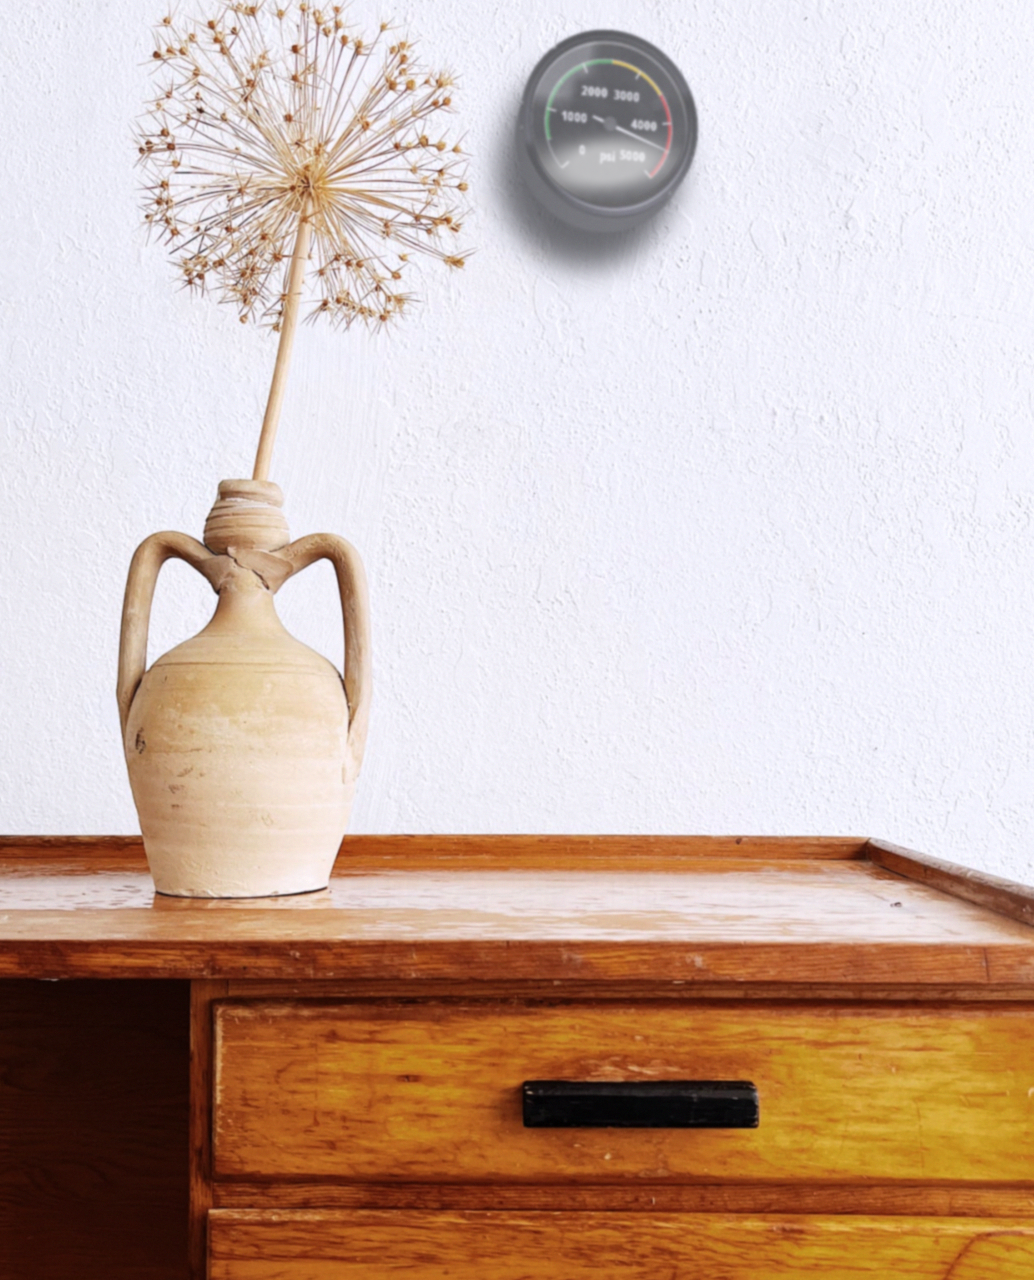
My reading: **4500** psi
